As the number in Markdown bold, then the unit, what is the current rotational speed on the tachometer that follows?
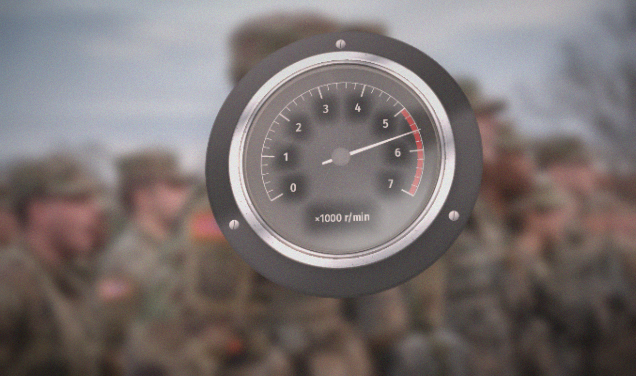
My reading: **5600** rpm
